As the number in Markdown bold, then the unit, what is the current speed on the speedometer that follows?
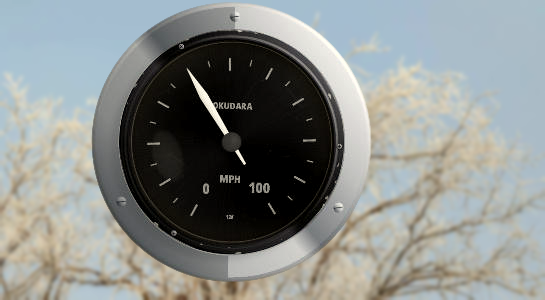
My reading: **40** mph
